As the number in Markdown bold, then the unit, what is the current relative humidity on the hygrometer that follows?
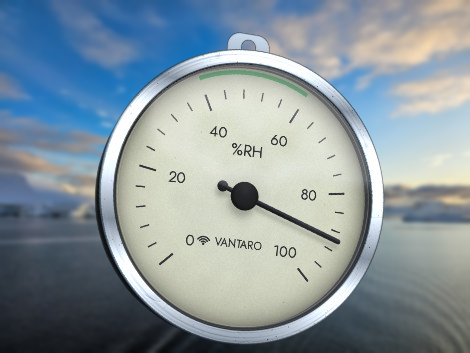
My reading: **90** %
